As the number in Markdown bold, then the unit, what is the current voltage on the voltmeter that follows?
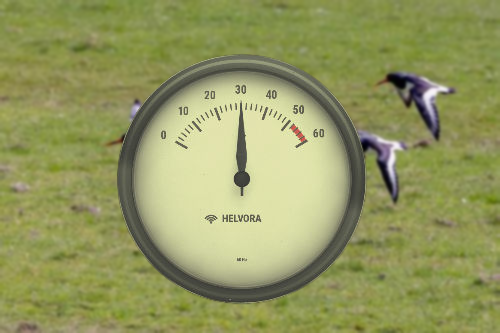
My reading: **30** V
